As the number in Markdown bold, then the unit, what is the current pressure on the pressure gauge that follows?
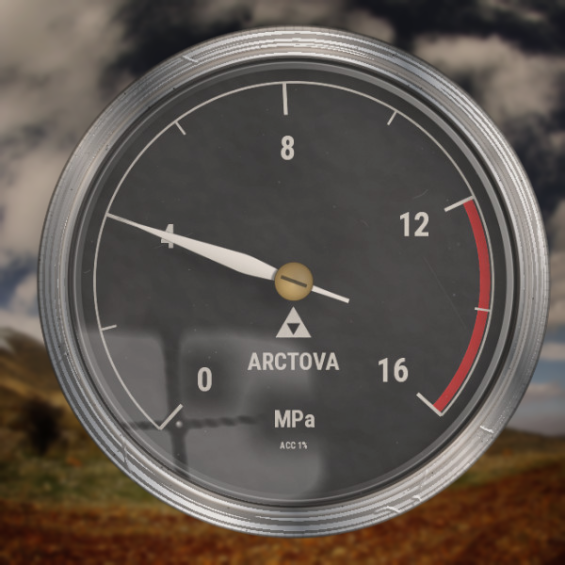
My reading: **4** MPa
